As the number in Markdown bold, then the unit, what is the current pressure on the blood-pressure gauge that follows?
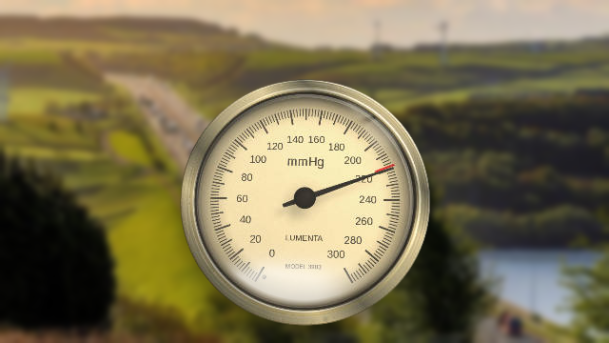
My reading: **220** mmHg
